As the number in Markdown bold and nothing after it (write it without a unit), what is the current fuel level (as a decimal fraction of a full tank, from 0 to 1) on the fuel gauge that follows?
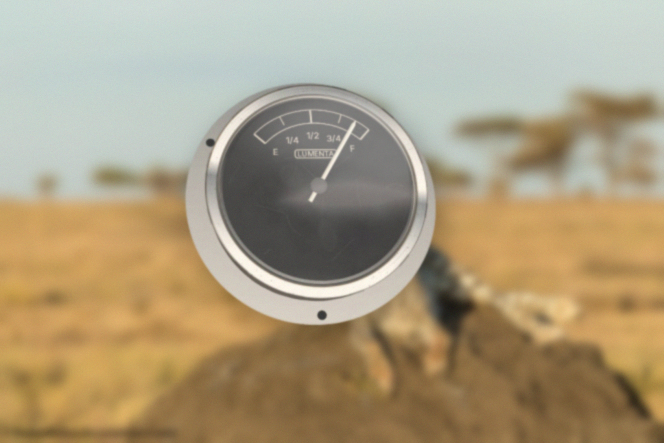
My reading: **0.875**
